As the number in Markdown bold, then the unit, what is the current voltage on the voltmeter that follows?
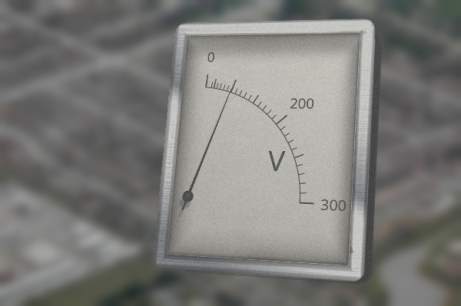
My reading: **100** V
